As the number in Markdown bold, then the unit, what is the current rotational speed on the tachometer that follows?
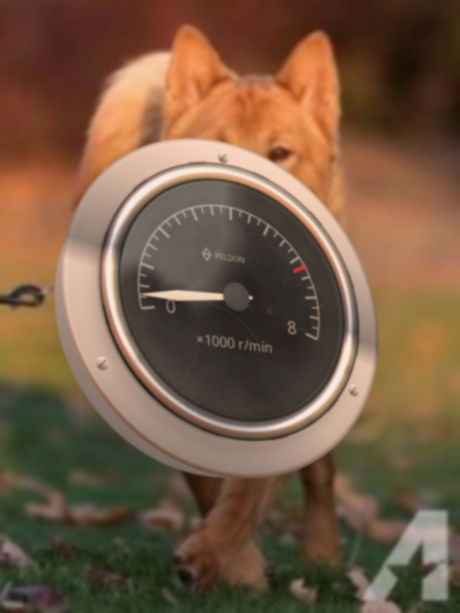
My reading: **250** rpm
